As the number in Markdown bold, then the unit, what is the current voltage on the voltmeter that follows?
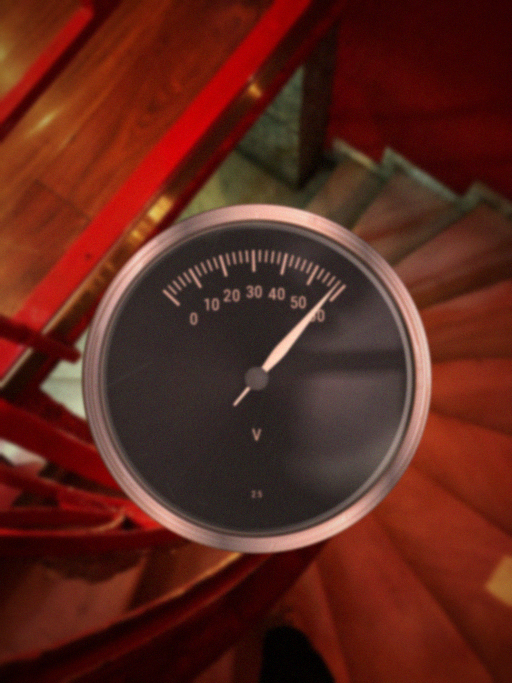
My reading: **58** V
